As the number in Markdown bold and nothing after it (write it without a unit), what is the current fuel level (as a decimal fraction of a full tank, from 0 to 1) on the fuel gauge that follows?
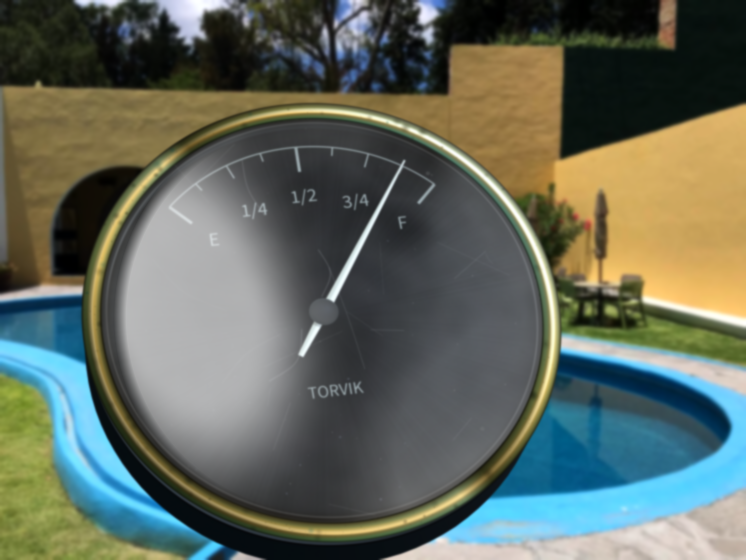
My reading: **0.875**
